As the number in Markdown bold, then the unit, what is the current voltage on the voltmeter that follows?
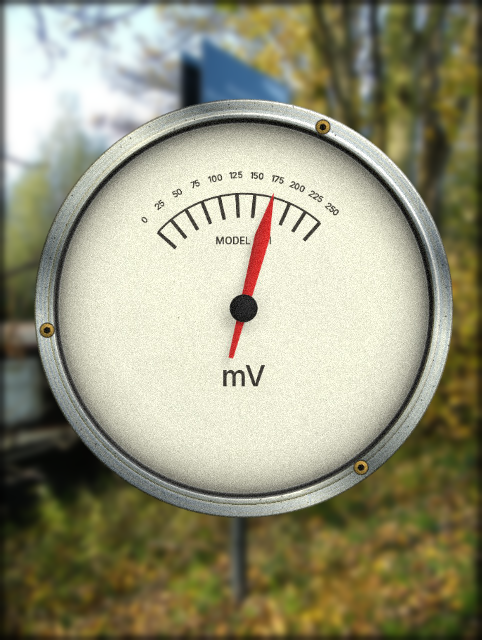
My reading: **175** mV
